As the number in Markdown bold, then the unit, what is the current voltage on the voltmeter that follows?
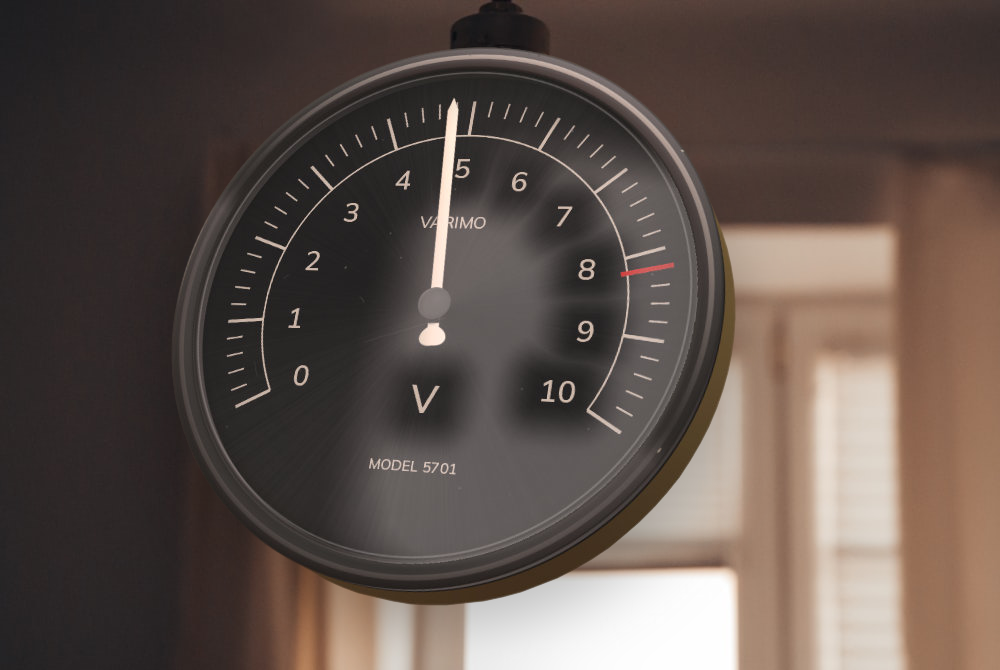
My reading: **4.8** V
